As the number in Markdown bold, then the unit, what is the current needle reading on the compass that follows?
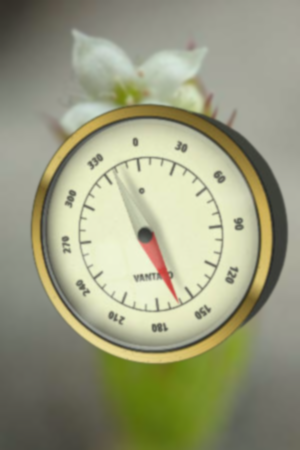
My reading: **160** °
